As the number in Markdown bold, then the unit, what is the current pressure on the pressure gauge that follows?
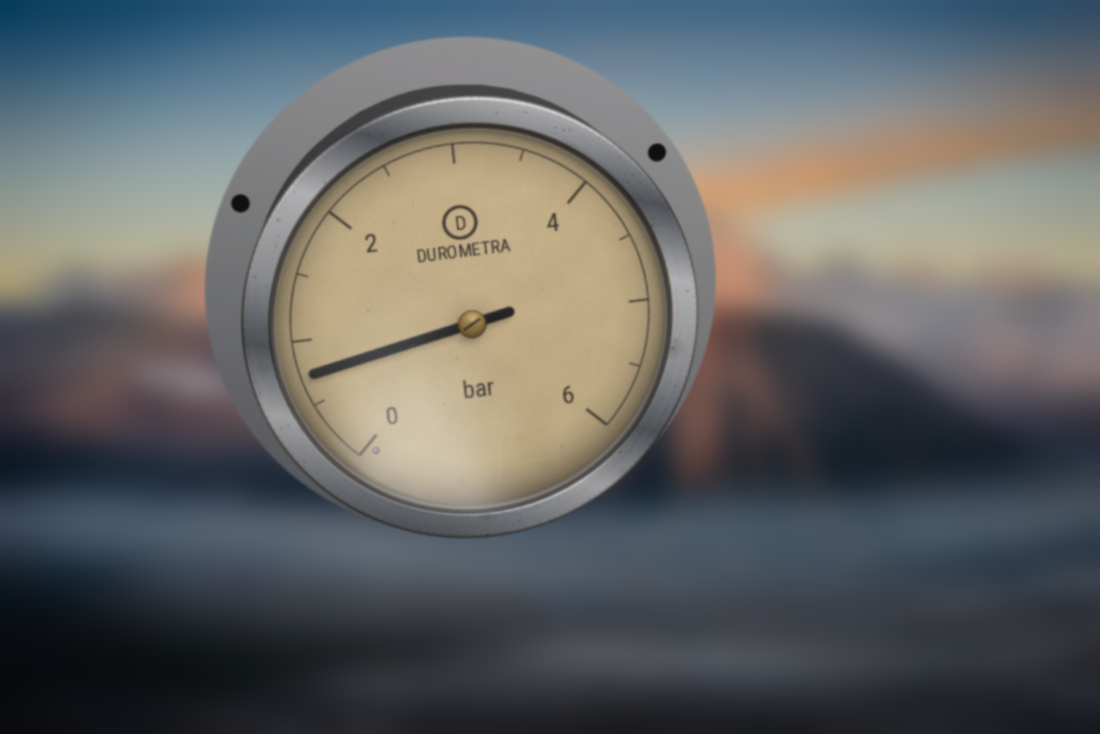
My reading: **0.75** bar
